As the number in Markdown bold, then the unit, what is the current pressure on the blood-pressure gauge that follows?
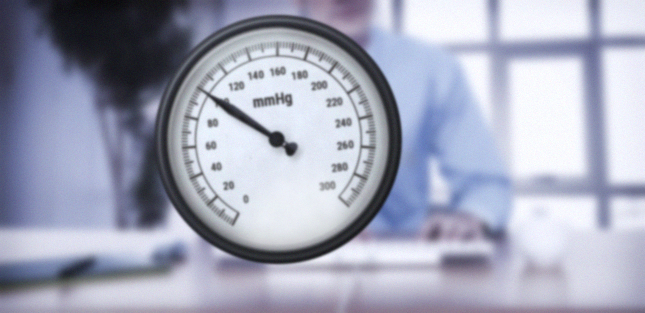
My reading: **100** mmHg
